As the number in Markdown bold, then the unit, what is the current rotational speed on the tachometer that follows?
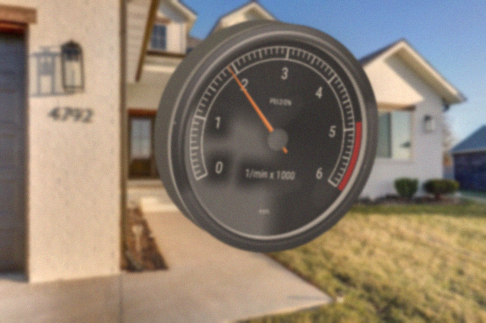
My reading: **1900** rpm
